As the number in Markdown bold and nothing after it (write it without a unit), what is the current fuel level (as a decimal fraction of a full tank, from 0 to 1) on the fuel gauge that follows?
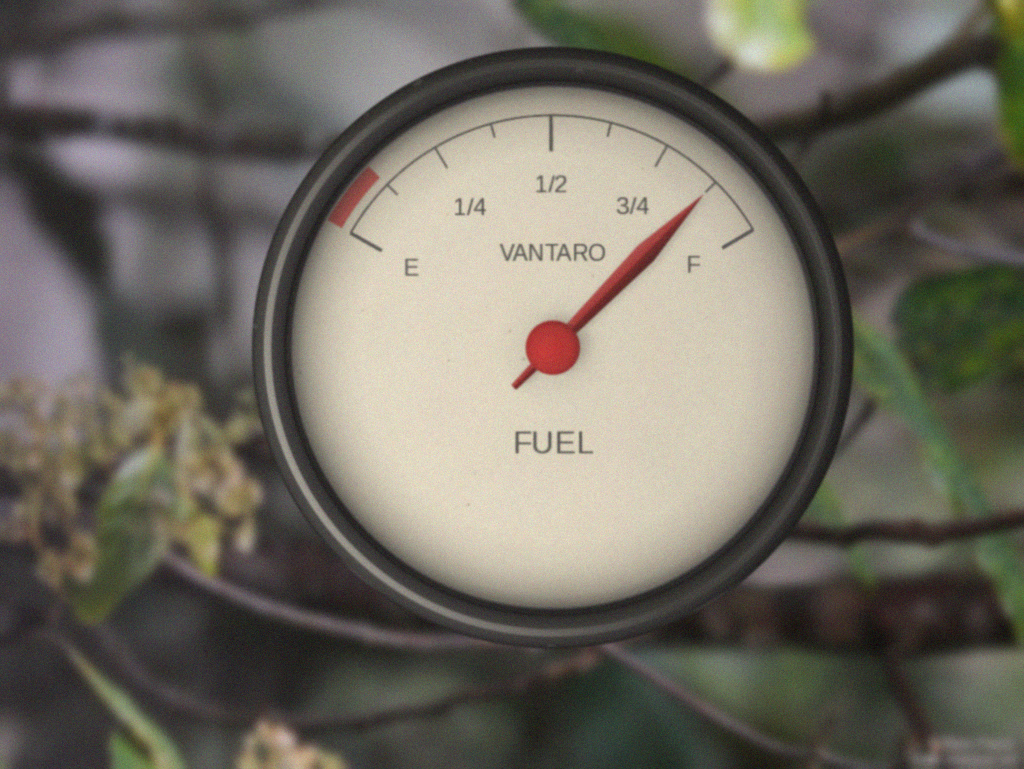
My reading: **0.875**
